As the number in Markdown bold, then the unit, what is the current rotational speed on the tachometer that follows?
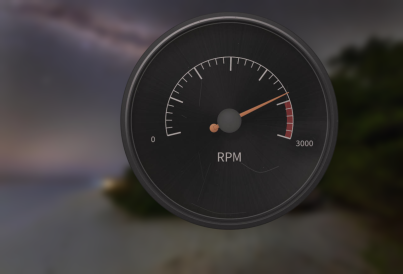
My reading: **2400** rpm
